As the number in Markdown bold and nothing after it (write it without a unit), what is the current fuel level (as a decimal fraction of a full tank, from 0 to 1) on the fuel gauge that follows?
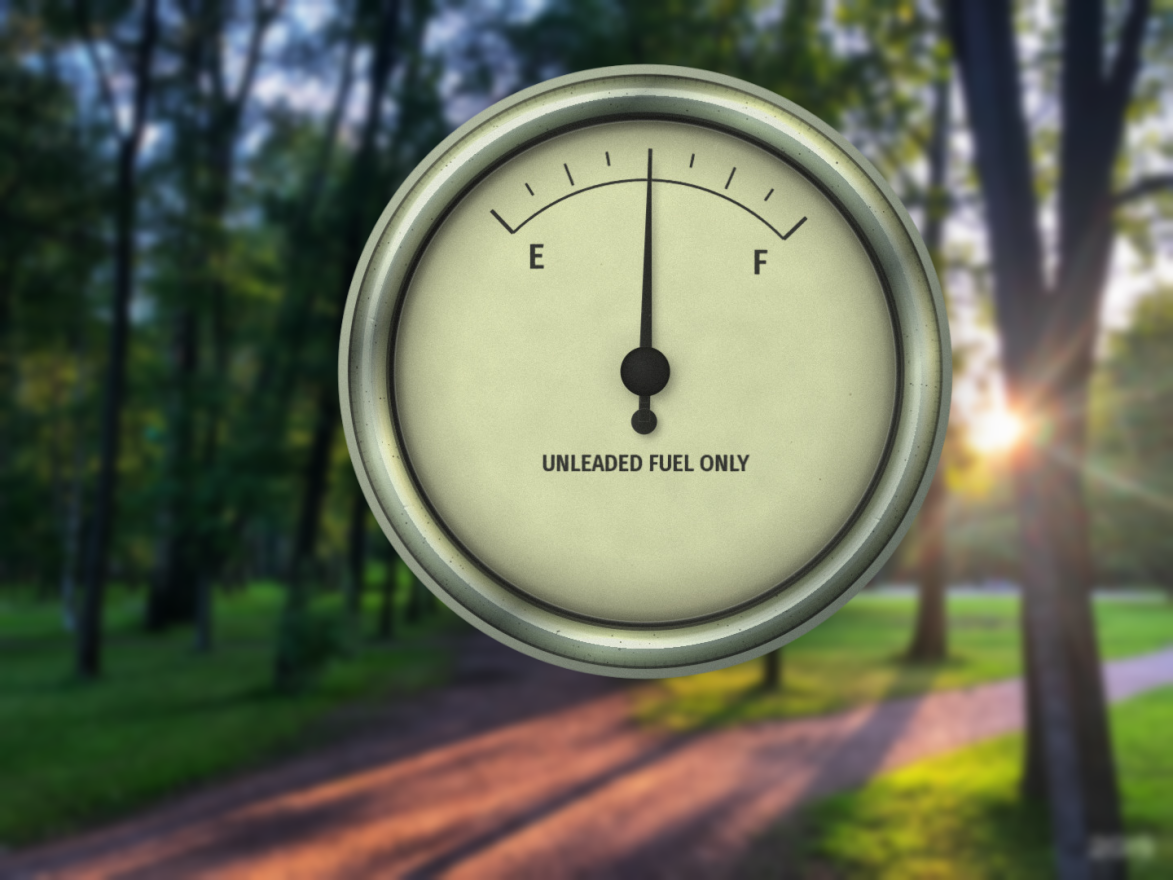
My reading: **0.5**
